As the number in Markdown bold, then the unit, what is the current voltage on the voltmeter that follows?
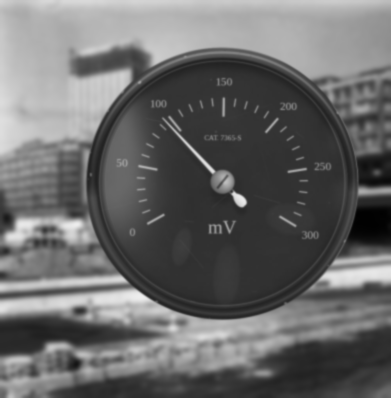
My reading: **95** mV
